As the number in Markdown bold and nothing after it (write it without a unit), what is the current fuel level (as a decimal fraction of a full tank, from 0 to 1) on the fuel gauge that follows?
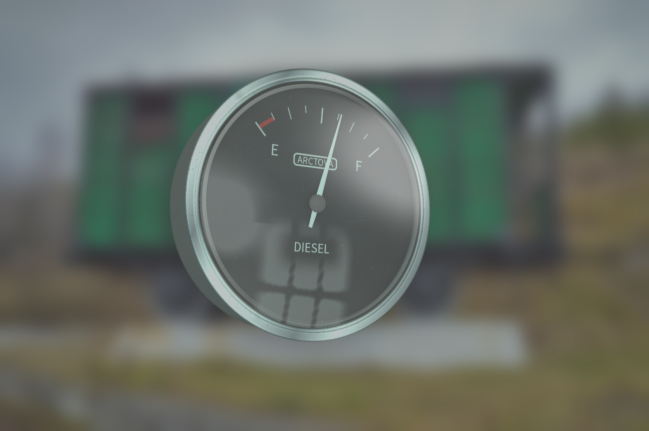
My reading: **0.625**
